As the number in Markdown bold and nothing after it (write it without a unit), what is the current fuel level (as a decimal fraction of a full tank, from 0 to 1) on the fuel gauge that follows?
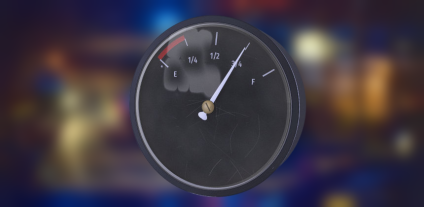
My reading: **0.75**
